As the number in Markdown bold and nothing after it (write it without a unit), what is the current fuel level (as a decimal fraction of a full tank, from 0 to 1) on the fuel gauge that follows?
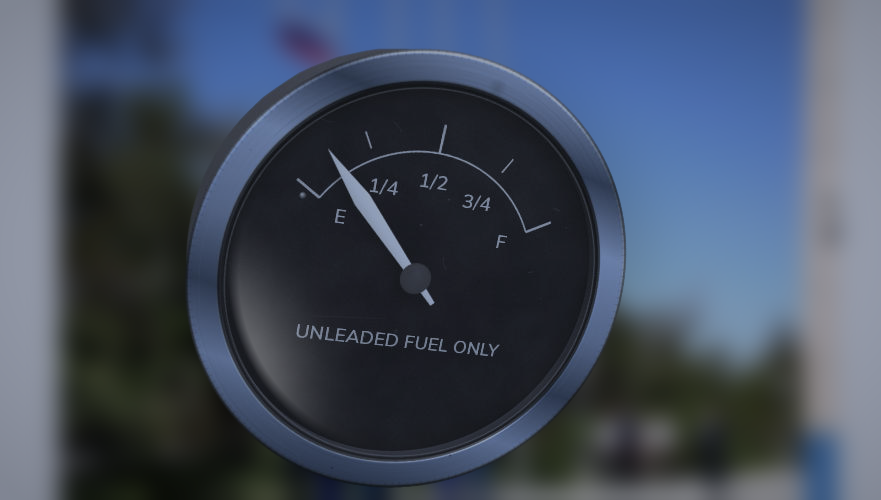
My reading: **0.125**
